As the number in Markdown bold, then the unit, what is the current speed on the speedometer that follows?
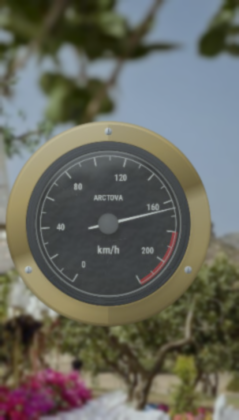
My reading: **165** km/h
